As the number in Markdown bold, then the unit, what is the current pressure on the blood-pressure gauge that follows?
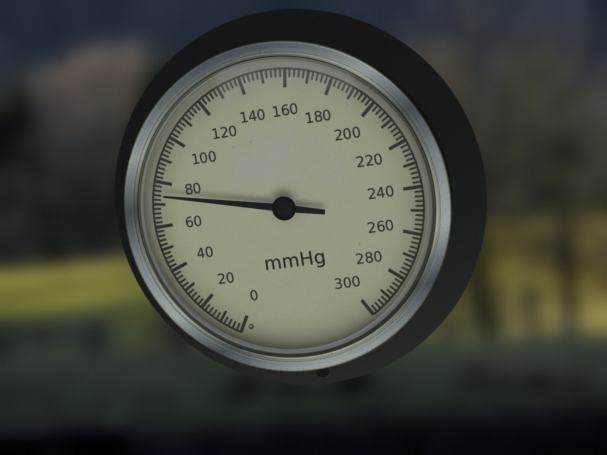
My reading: **74** mmHg
